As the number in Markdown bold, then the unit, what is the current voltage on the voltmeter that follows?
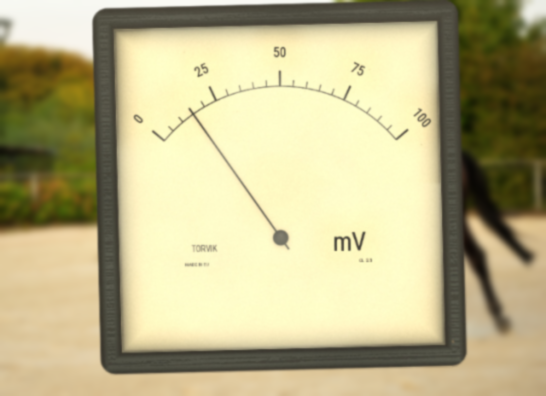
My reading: **15** mV
